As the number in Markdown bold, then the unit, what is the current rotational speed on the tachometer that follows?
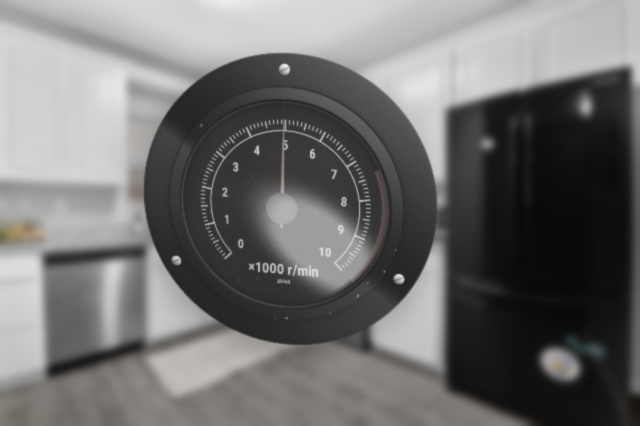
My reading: **5000** rpm
